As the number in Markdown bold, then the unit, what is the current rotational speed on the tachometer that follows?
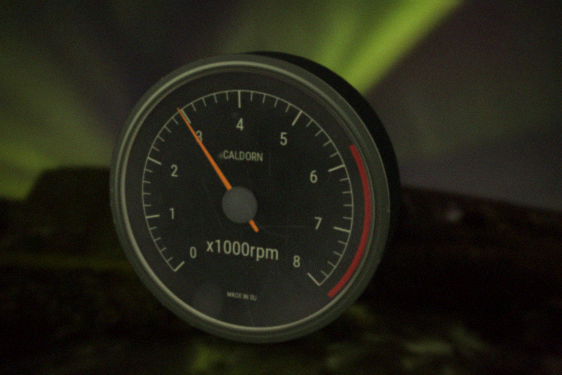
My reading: **3000** rpm
